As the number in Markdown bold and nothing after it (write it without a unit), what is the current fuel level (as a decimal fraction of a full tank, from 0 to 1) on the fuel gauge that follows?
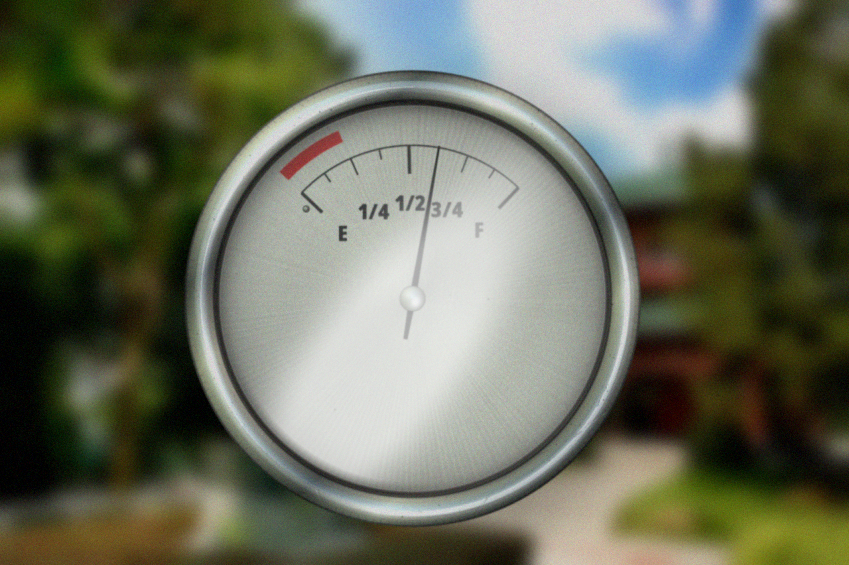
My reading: **0.625**
